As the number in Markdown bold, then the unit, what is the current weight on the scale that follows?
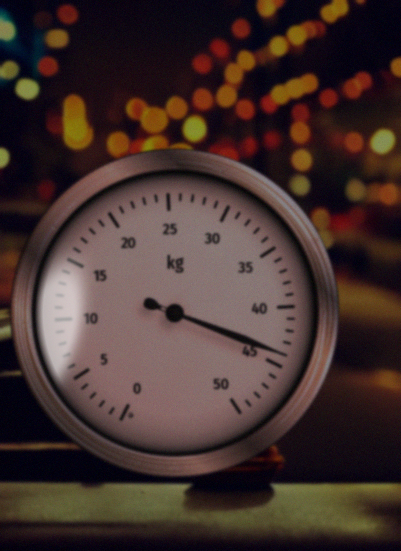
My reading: **44** kg
